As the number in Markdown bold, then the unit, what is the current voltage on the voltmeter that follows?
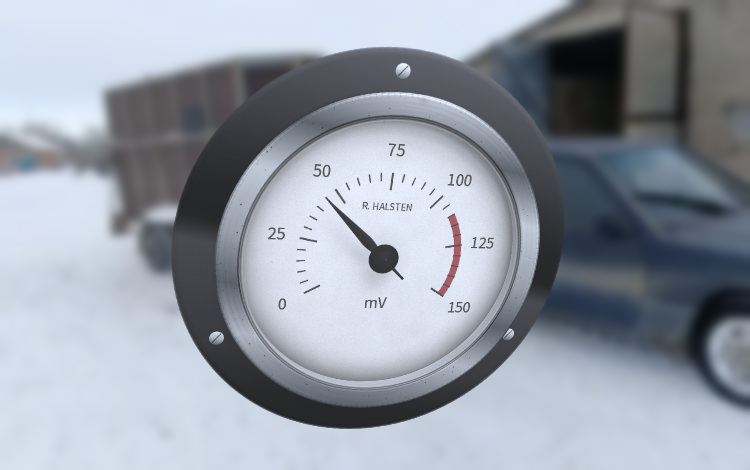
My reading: **45** mV
